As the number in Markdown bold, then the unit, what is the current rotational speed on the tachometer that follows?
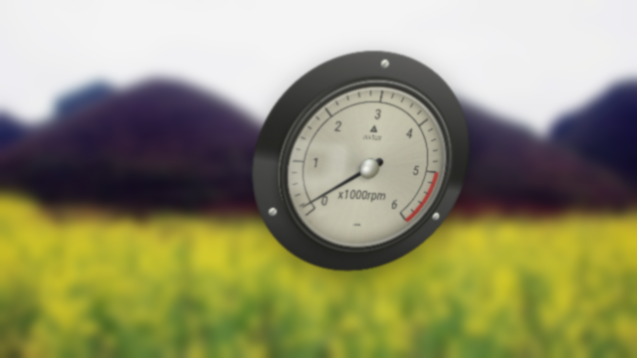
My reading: **200** rpm
